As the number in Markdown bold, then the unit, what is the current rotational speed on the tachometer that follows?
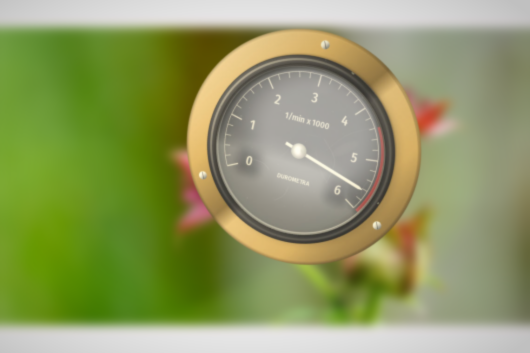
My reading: **5600** rpm
